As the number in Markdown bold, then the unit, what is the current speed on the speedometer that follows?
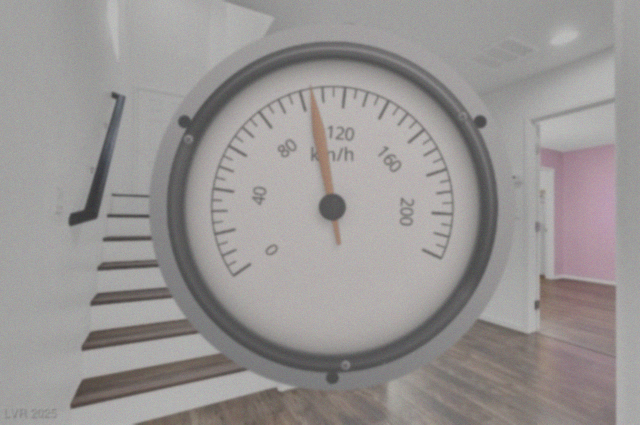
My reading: **105** km/h
